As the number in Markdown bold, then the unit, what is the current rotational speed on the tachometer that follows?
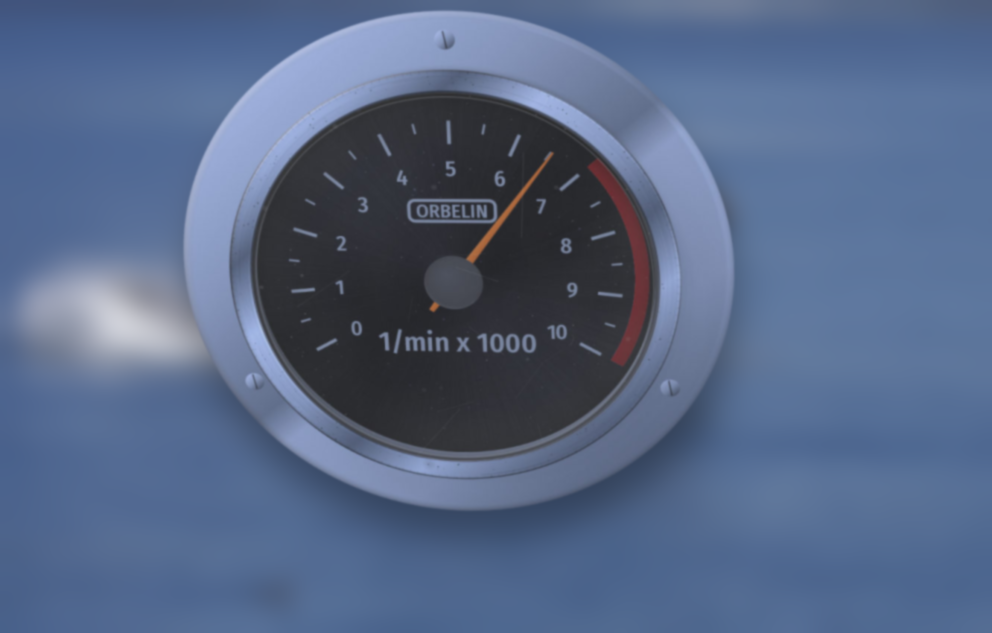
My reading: **6500** rpm
